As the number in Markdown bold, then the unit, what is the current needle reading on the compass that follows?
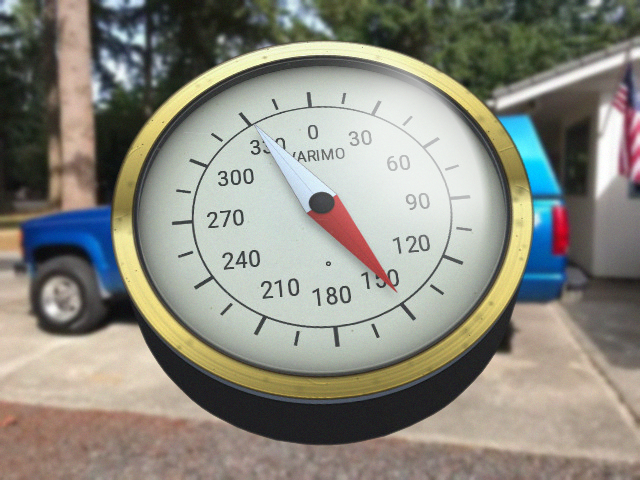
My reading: **150** °
